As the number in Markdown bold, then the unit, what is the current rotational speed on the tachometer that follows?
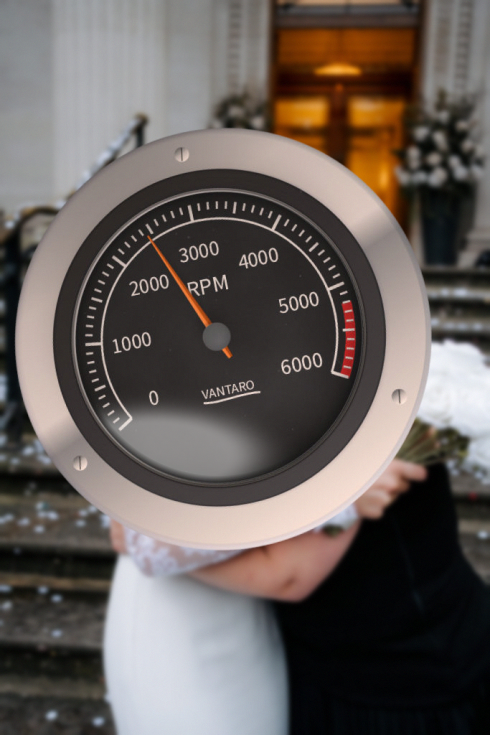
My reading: **2450** rpm
